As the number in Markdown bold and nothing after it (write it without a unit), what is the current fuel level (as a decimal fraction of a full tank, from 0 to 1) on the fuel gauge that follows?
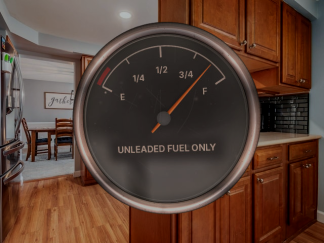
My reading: **0.875**
